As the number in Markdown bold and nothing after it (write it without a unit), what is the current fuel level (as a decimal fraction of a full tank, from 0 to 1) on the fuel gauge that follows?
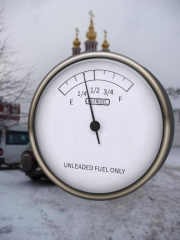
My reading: **0.375**
